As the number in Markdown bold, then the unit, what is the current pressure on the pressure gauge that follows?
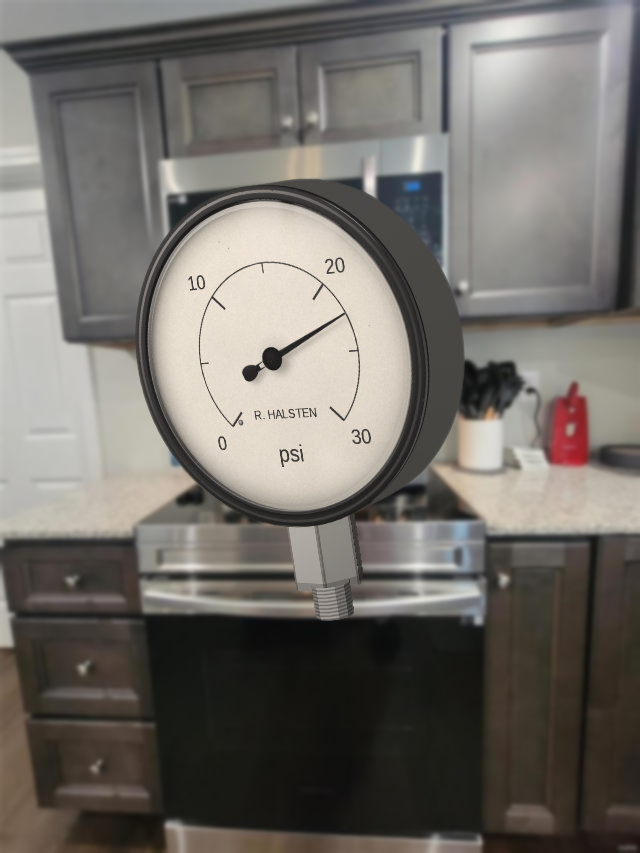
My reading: **22.5** psi
